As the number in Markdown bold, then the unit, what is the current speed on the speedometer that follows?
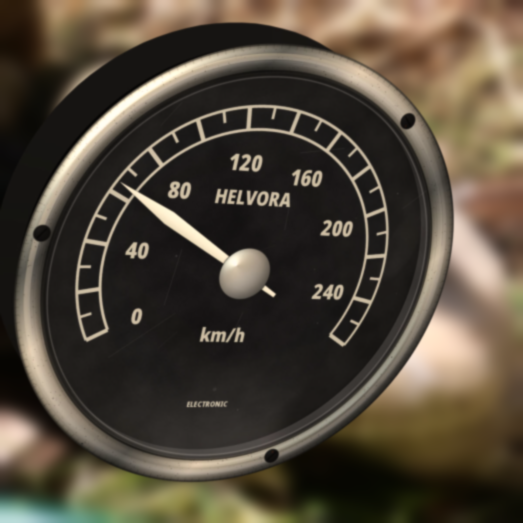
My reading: **65** km/h
